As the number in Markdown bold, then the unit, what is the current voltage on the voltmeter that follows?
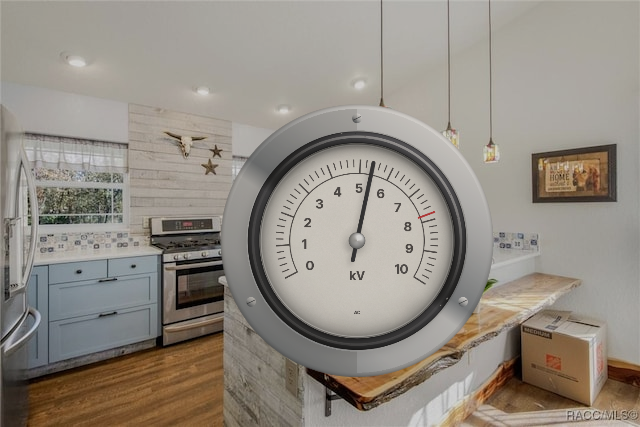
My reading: **5.4** kV
